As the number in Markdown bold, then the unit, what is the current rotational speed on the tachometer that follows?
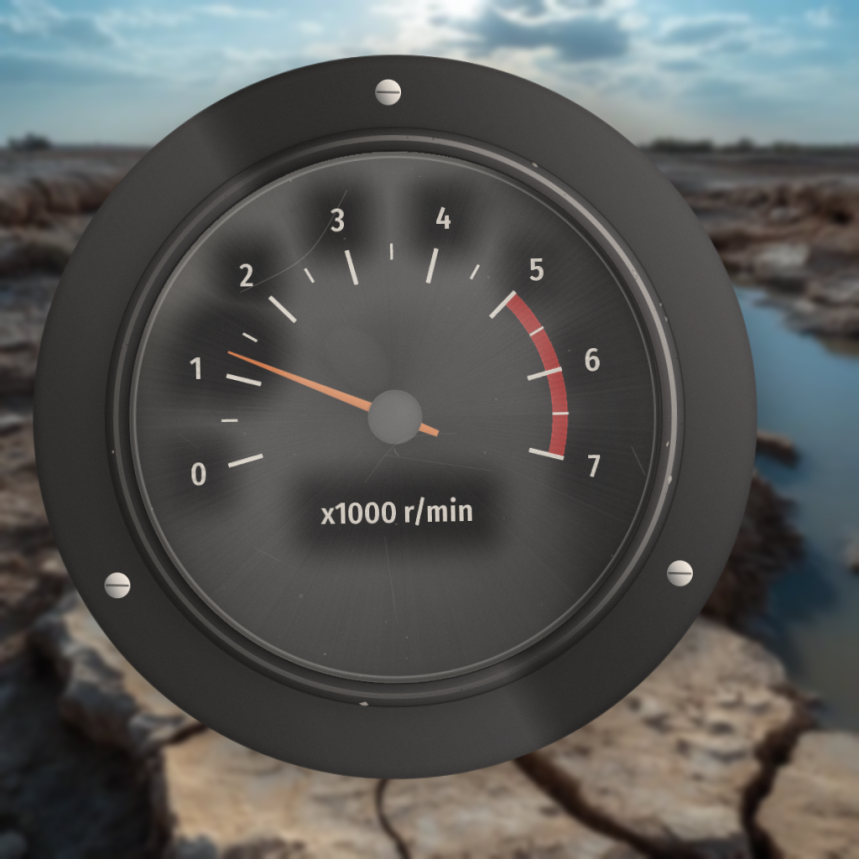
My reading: **1250** rpm
